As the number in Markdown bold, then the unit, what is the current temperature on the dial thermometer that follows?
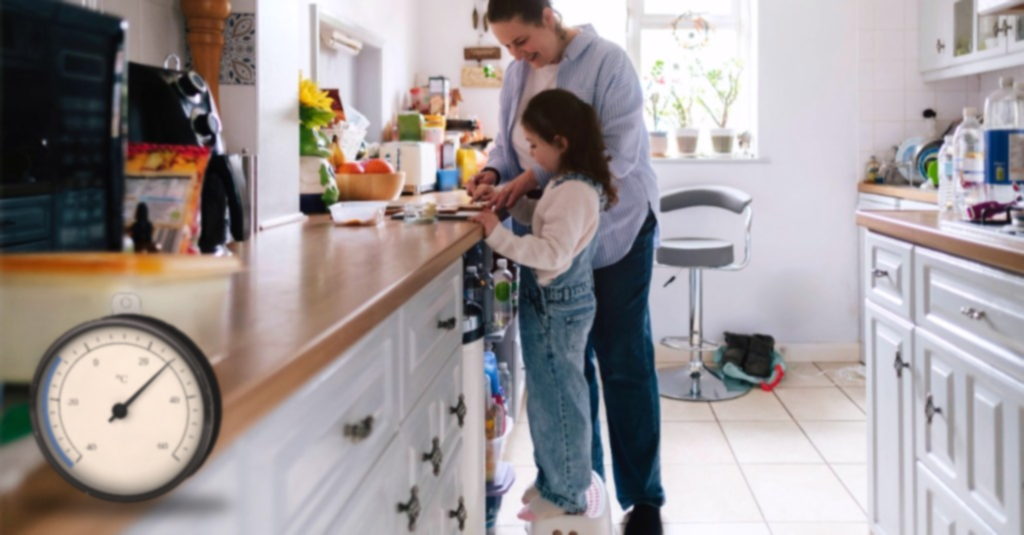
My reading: **28** °C
